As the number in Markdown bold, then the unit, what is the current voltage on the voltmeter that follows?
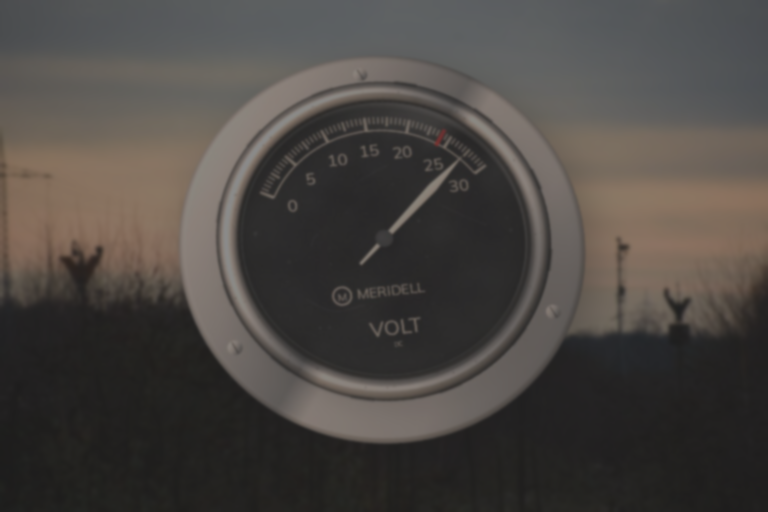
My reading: **27.5** V
